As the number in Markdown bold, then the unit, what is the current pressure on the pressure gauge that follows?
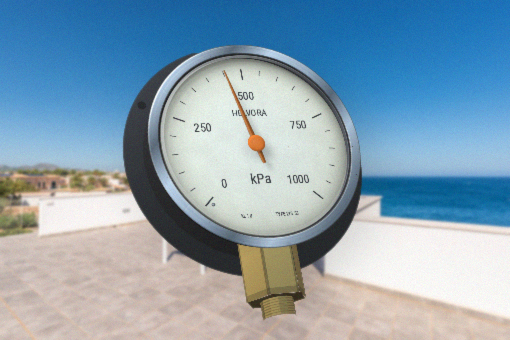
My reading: **450** kPa
